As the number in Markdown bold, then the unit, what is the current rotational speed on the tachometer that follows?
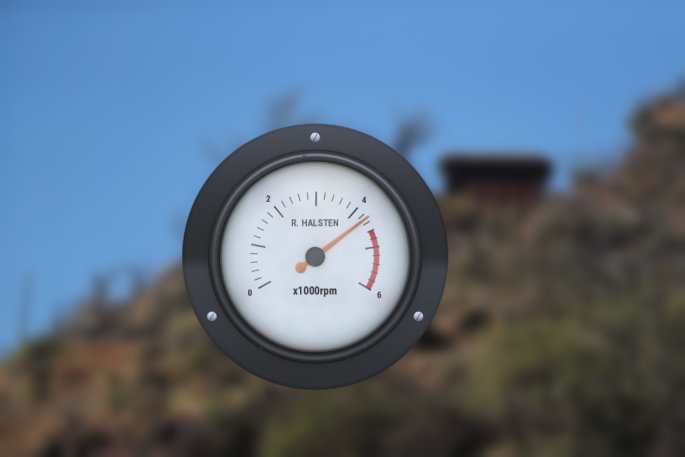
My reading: **4300** rpm
